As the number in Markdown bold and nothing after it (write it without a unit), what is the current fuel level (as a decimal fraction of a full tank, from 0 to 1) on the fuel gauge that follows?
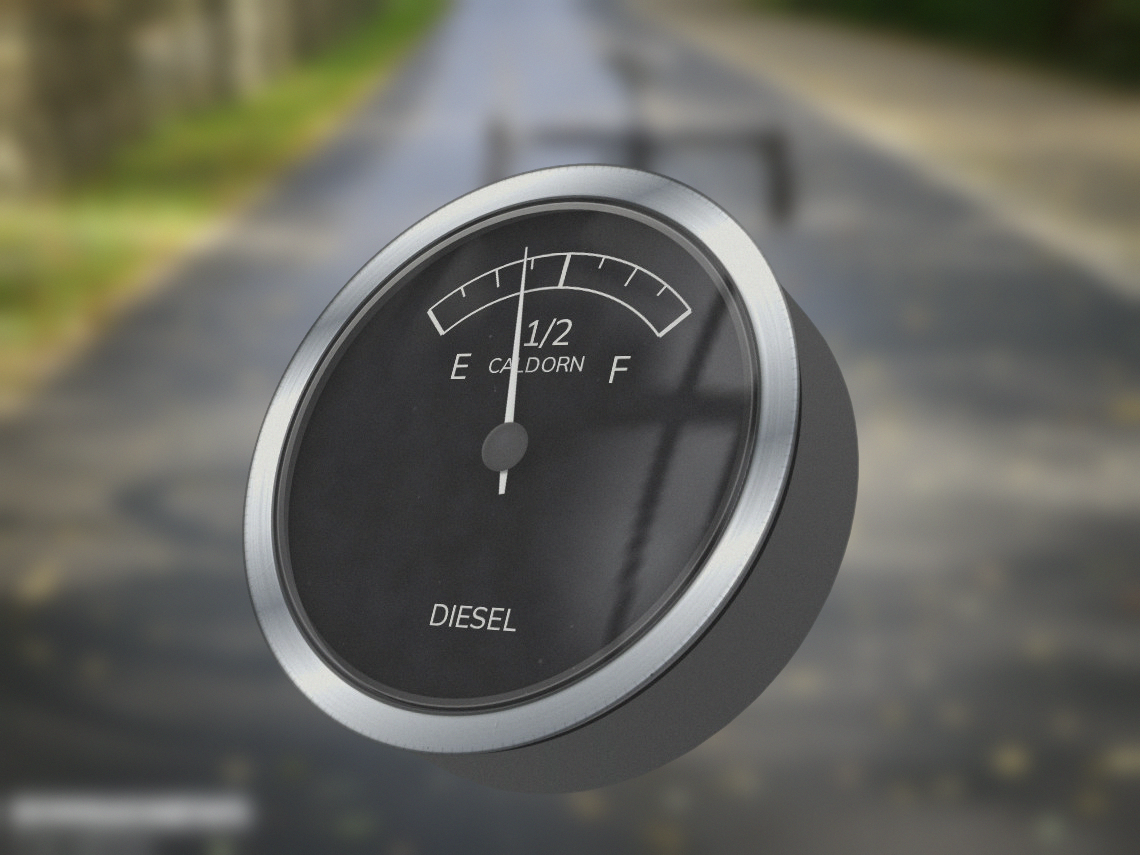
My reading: **0.375**
